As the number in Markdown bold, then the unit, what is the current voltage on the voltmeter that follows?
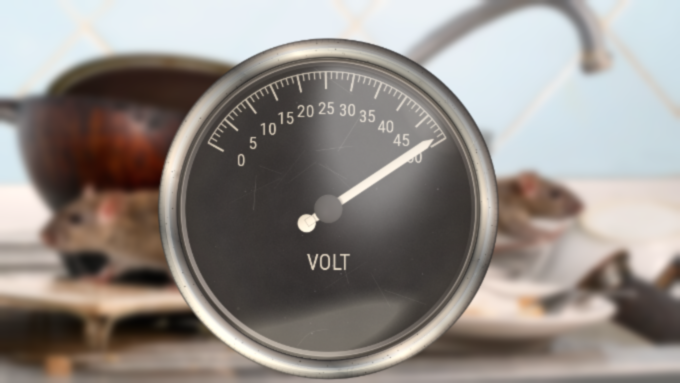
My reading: **49** V
